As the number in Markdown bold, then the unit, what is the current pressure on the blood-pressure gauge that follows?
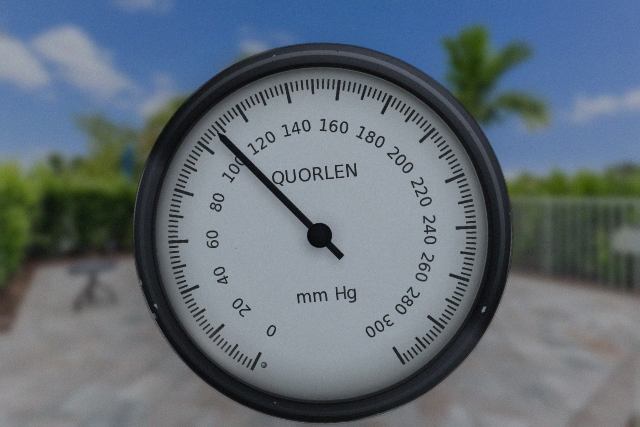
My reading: **108** mmHg
